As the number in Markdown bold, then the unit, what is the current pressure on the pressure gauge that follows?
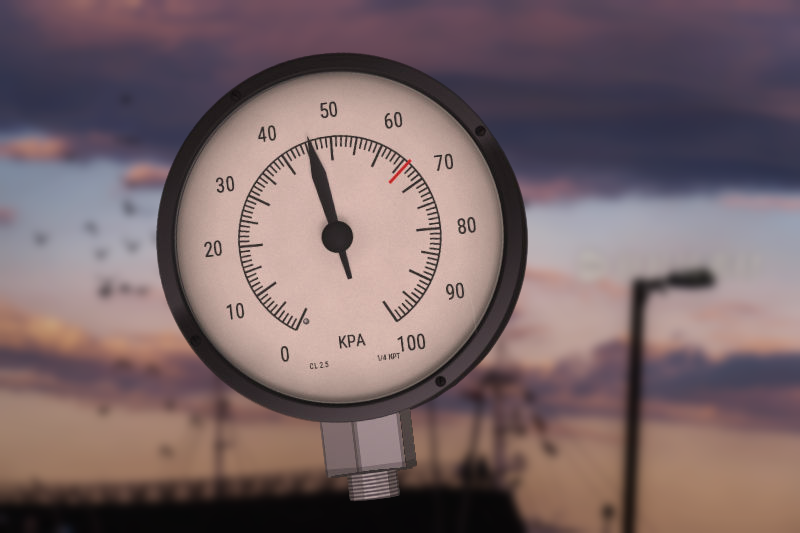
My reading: **46** kPa
